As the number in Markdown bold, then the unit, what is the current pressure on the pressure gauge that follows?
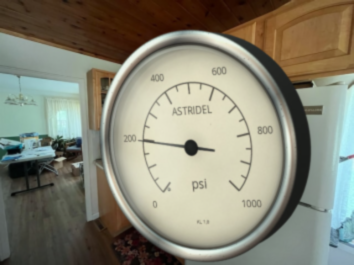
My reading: **200** psi
